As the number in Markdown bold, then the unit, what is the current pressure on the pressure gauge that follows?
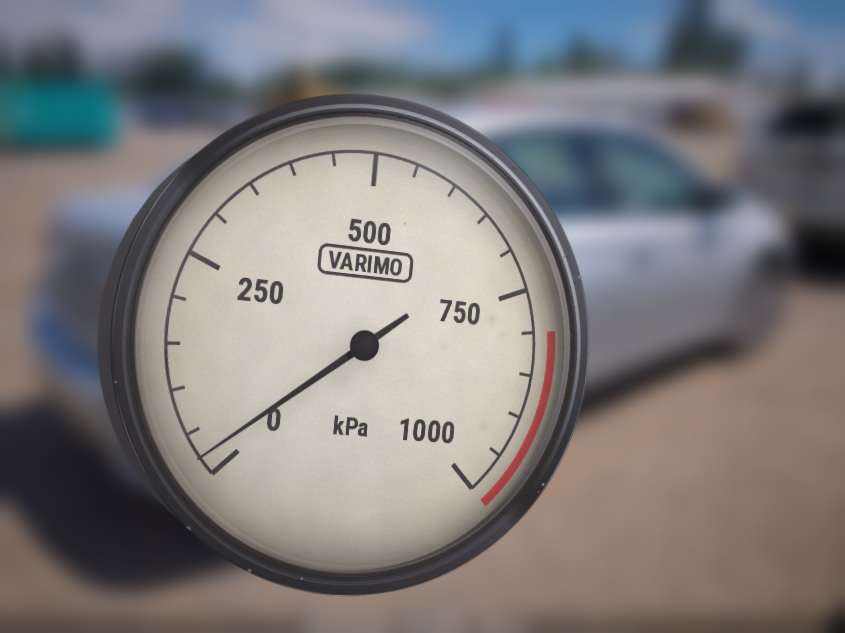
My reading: **25** kPa
